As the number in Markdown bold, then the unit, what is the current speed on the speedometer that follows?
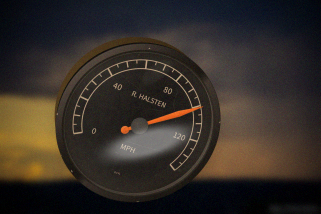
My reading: **100** mph
